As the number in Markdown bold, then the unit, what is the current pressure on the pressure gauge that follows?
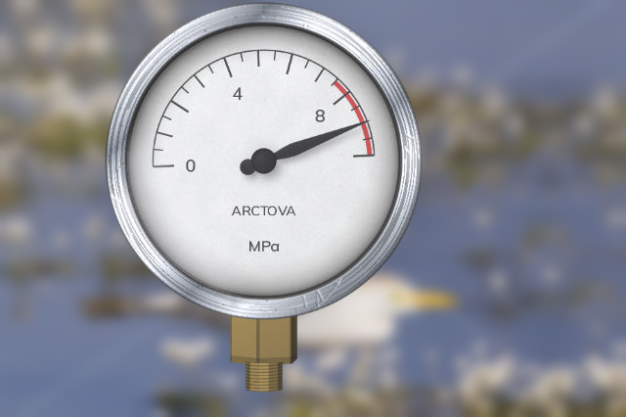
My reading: **9** MPa
